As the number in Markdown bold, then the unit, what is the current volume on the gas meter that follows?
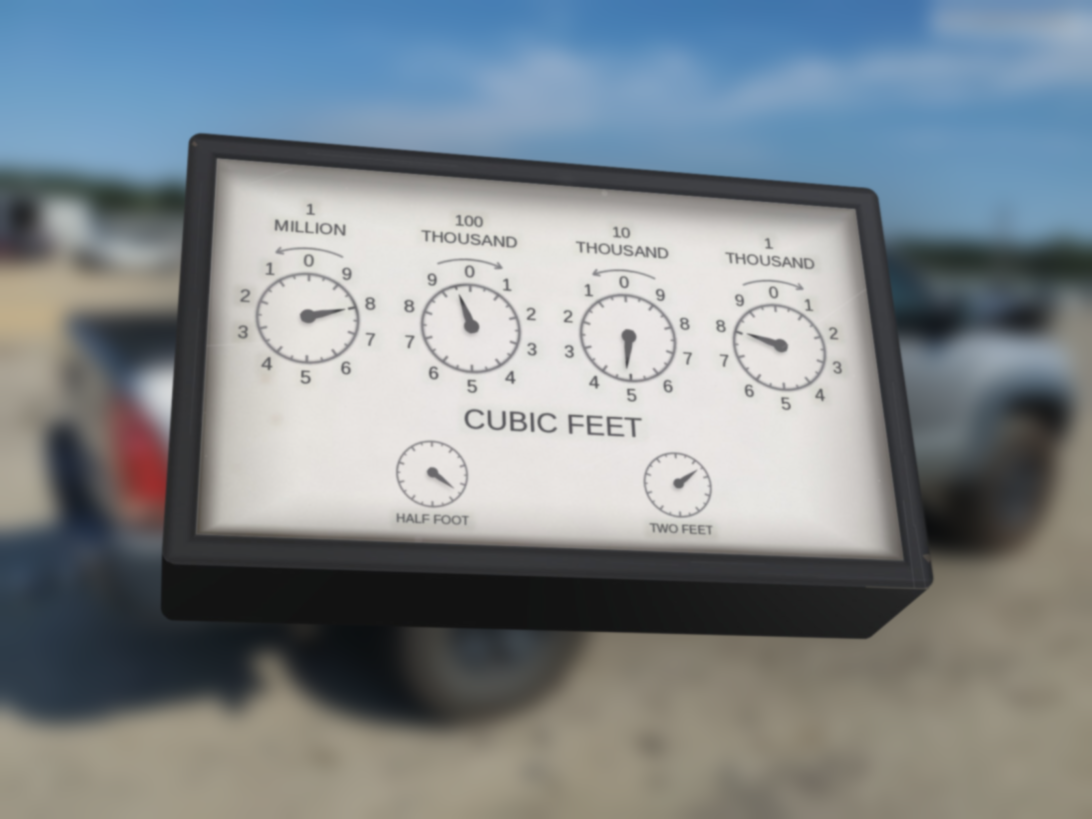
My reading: **794800** ft³
